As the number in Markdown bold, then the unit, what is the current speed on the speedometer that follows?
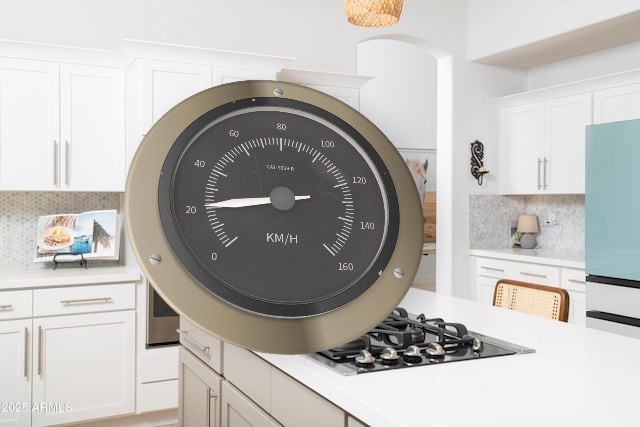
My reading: **20** km/h
